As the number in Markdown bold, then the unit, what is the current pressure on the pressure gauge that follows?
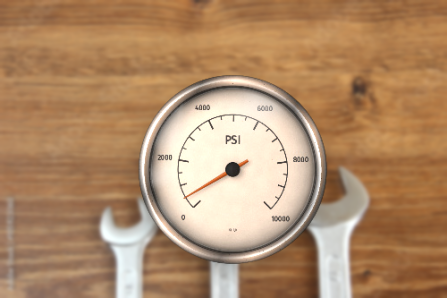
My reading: **500** psi
